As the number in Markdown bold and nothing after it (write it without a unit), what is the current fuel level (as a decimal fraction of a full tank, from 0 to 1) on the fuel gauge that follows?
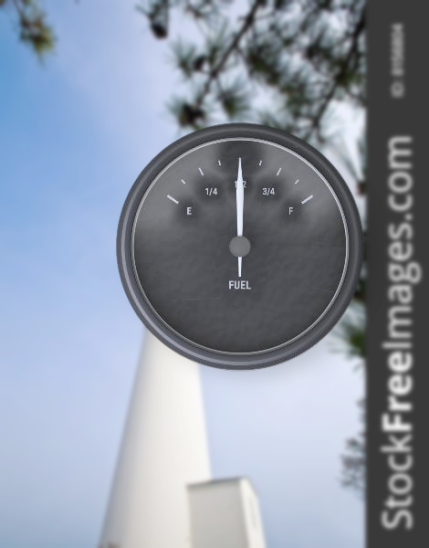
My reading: **0.5**
